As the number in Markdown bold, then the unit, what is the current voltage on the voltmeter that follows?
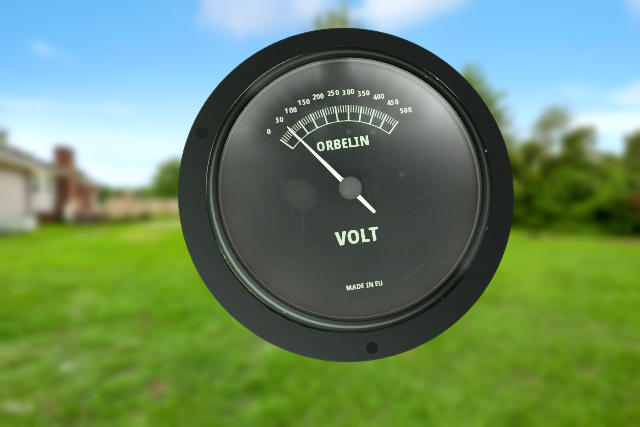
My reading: **50** V
